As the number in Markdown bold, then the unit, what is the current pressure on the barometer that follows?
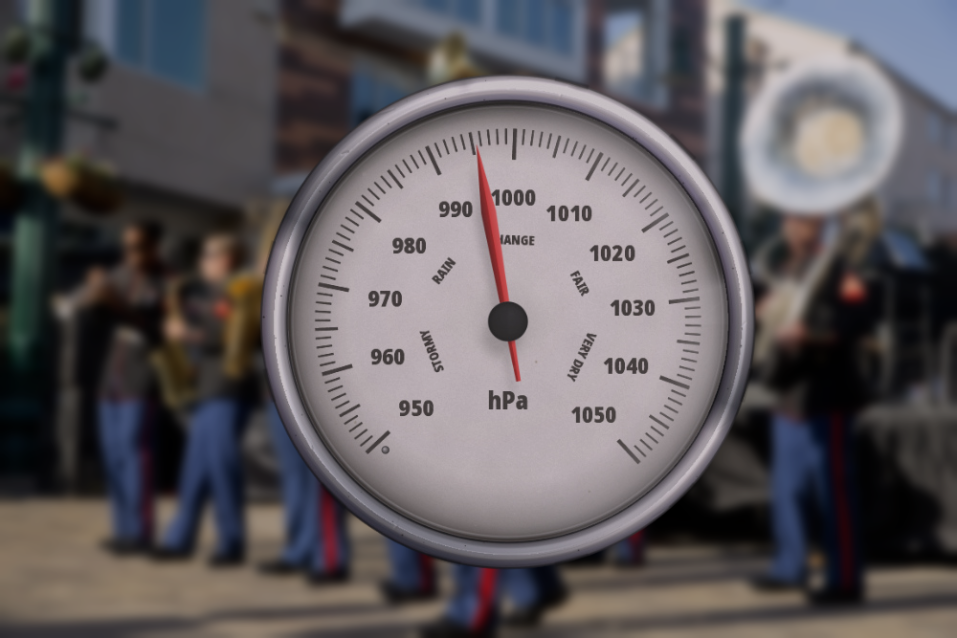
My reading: **995.5** hPa
